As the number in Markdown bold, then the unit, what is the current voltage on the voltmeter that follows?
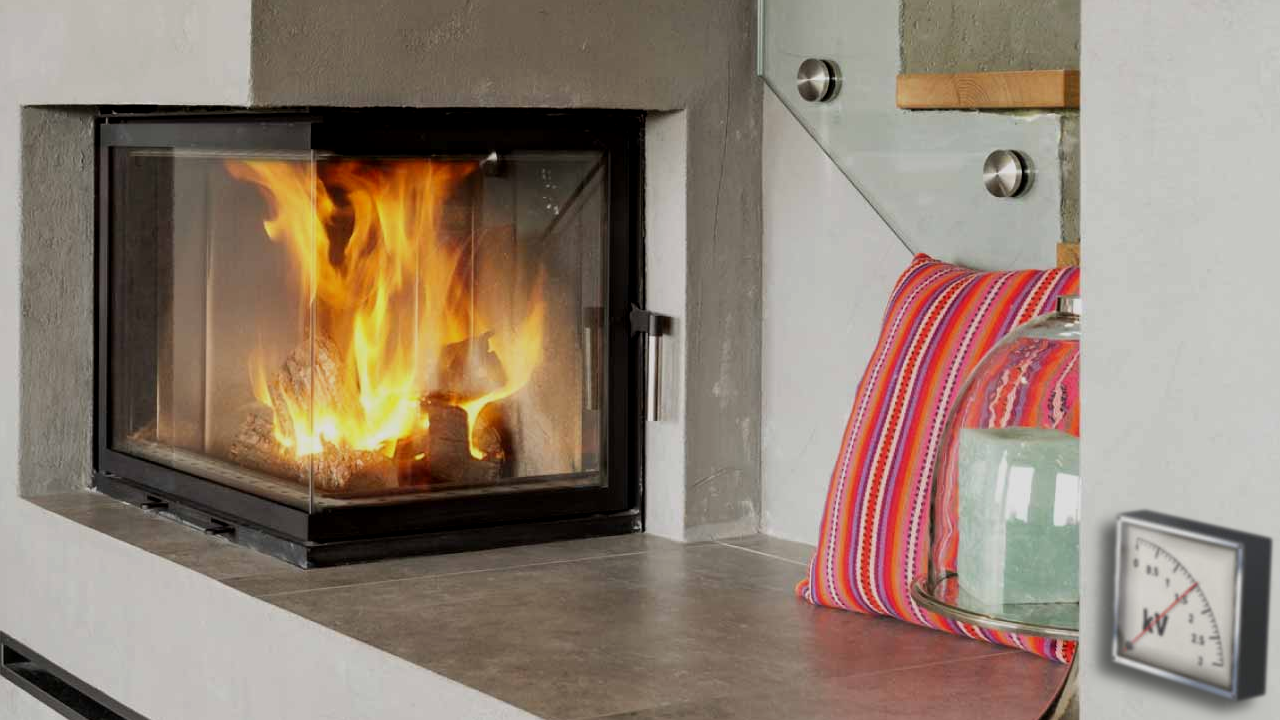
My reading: **1.5** kV
